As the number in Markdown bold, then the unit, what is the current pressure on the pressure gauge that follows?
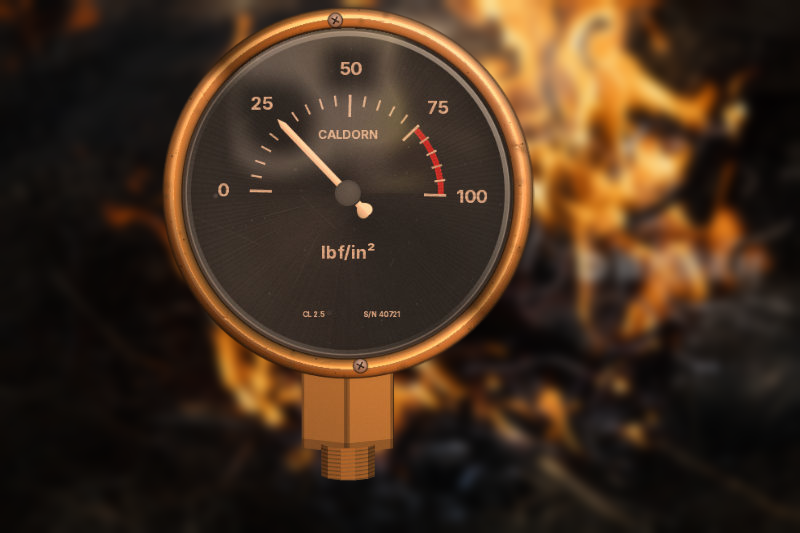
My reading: **25** psi
